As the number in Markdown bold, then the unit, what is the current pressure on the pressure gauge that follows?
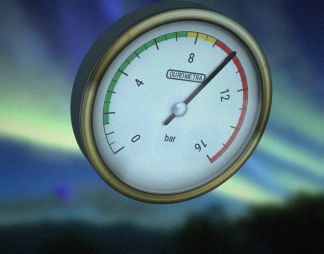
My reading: **10** bar
